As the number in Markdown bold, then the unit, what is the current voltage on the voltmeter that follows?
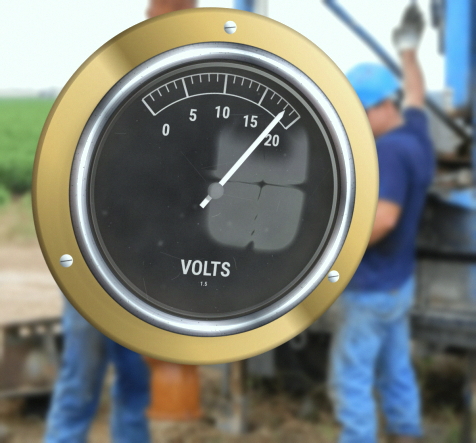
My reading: **18** V
